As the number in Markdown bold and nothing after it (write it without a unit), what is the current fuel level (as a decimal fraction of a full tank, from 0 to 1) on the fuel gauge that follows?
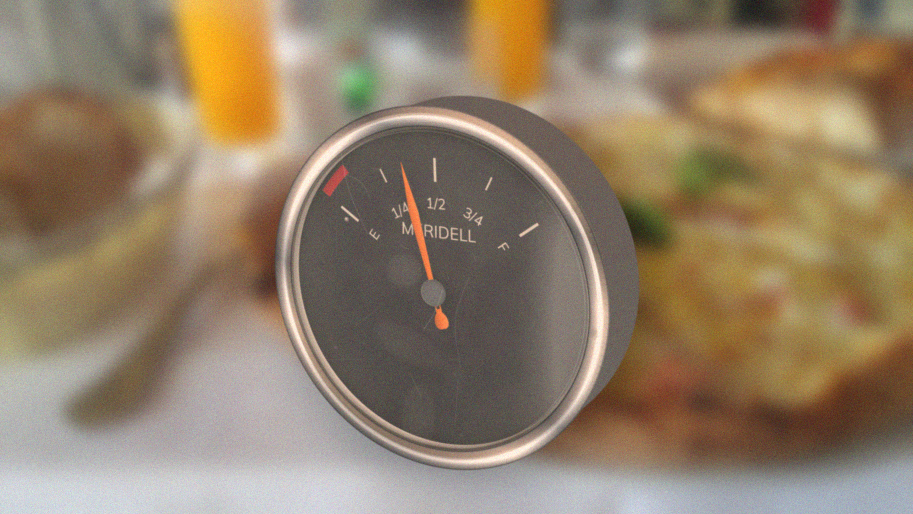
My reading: **0.375**
